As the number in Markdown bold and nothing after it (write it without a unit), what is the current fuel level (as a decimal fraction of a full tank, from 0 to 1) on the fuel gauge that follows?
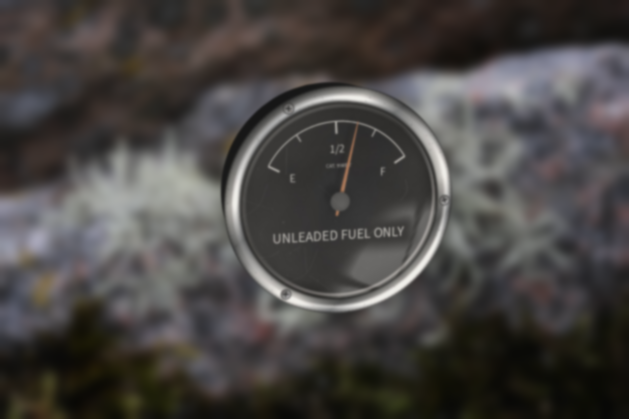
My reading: **0.625**
